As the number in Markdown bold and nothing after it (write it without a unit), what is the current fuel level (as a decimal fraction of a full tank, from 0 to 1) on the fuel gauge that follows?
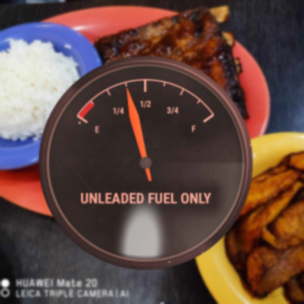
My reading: **0.375**
